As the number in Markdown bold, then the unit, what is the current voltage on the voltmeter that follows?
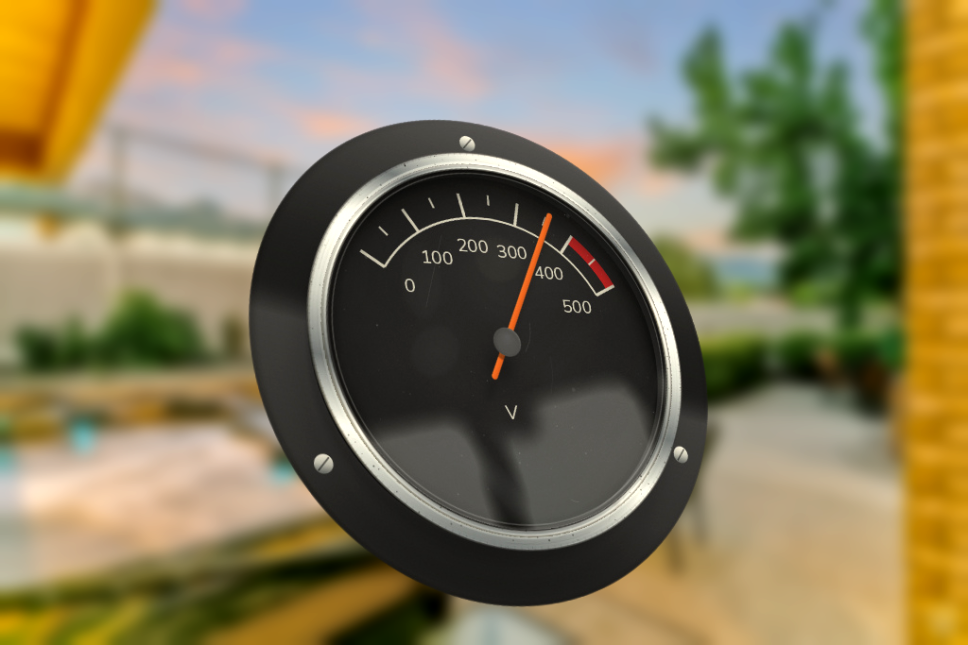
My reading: **350** V
